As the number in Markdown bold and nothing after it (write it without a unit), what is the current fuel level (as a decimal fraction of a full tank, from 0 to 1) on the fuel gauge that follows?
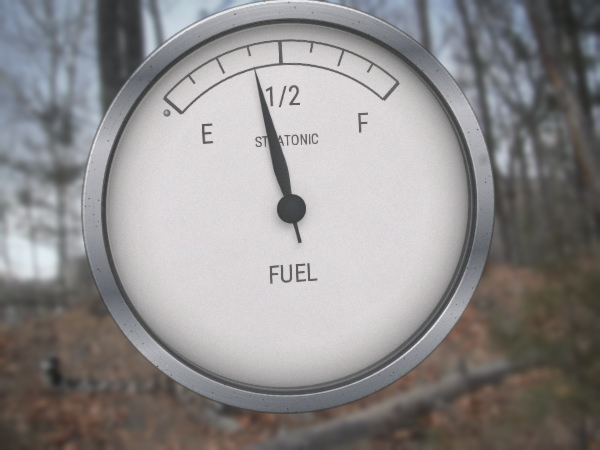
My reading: **0.375**
